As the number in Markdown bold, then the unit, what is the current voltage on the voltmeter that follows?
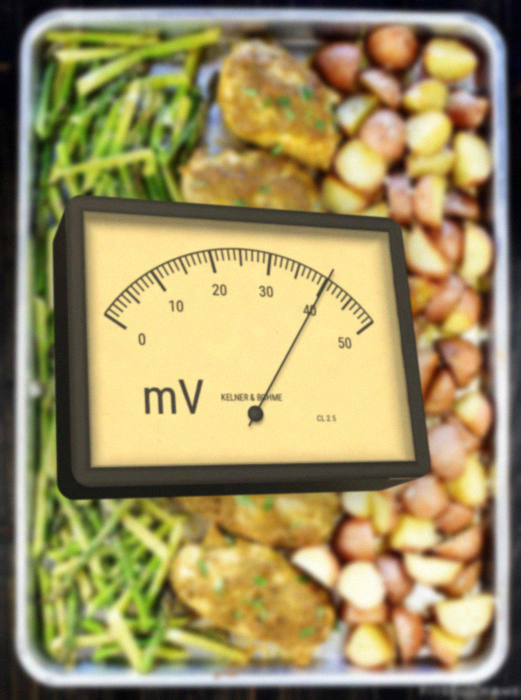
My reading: **40** mV
